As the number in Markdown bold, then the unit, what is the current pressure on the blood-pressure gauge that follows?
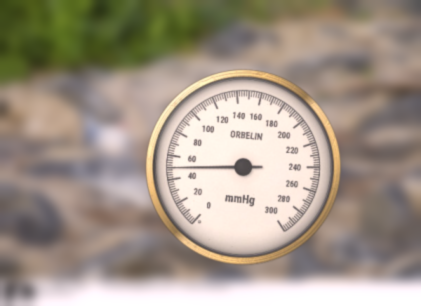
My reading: **50** mmHg
